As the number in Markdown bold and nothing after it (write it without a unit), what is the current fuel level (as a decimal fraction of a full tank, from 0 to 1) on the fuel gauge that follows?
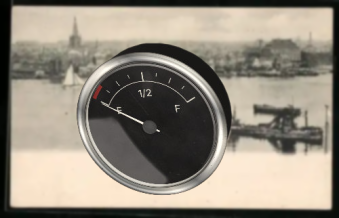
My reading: **0**
